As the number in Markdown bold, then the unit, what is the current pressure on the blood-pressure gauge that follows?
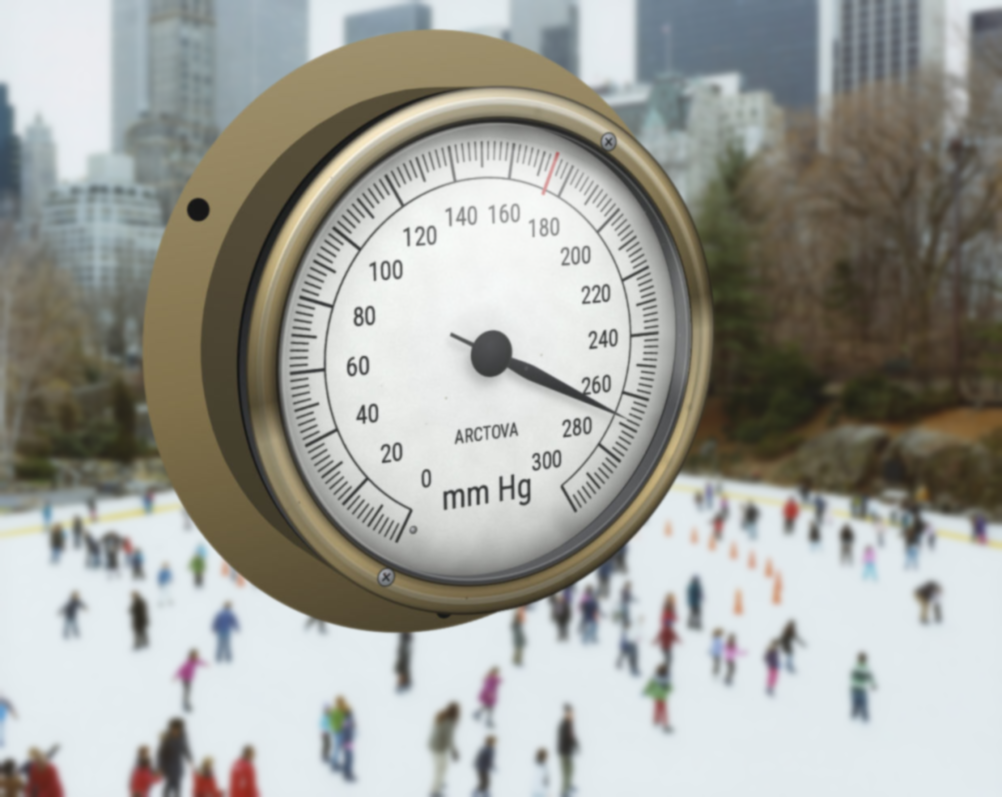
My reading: **268** mmHg
